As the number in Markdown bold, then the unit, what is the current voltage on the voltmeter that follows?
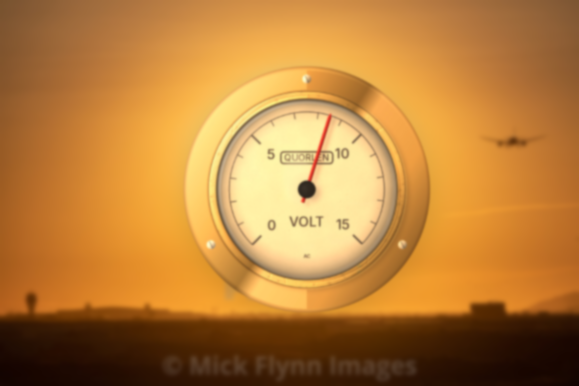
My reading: **8.5** V
